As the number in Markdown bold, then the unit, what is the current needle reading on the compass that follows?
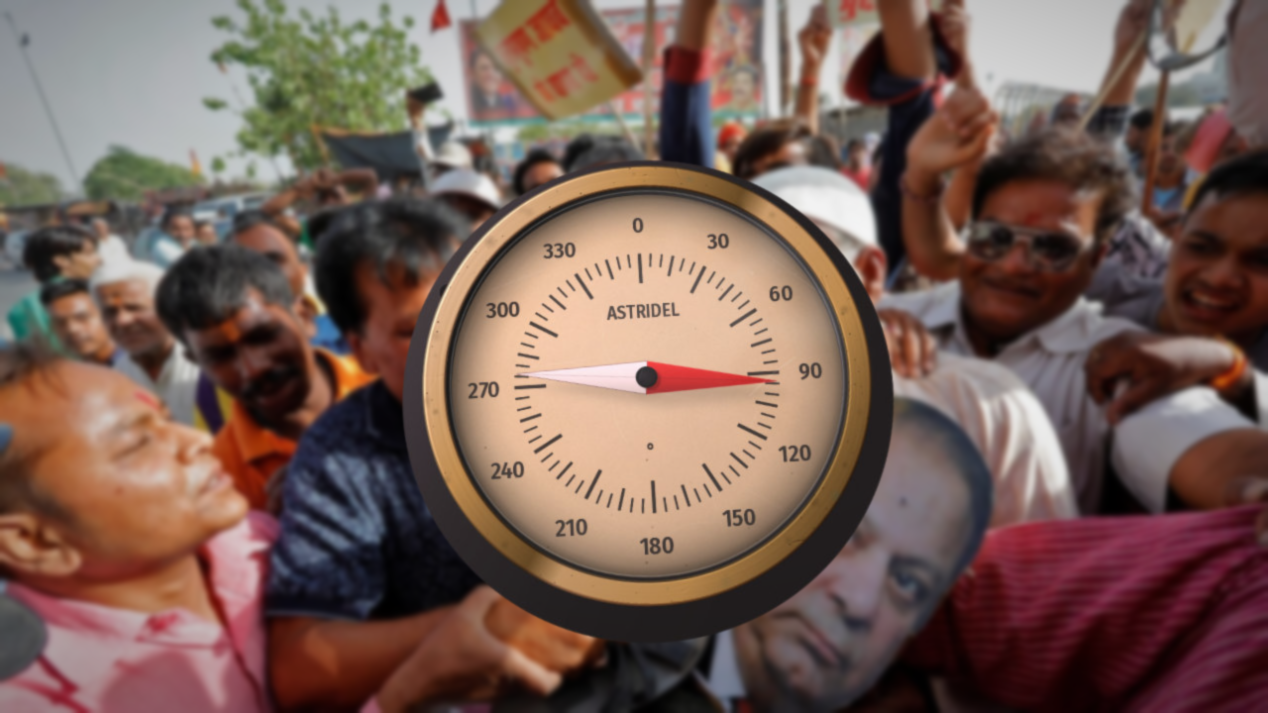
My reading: **95** °
